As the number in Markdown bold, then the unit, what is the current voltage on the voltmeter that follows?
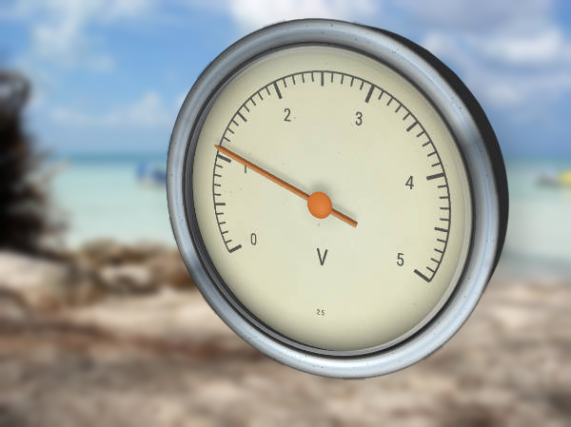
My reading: **1.1** V
